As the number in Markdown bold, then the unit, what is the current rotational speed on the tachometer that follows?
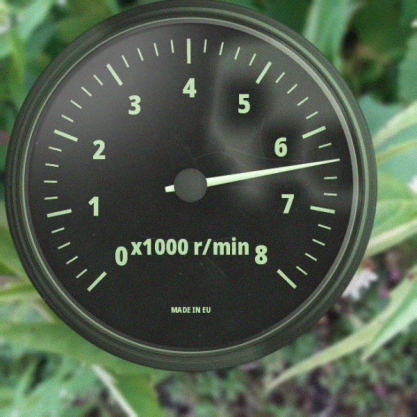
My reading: **6400** rpm
